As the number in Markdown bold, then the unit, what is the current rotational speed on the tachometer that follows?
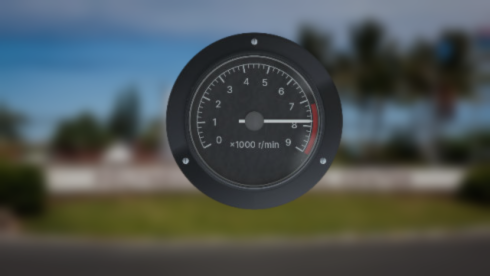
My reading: **7800** rpm
